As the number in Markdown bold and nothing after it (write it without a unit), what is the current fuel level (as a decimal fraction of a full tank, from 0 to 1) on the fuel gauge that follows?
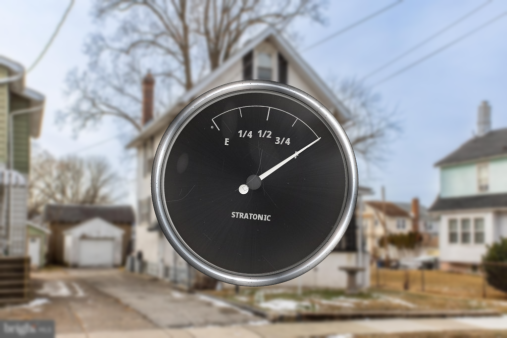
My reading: **1**
